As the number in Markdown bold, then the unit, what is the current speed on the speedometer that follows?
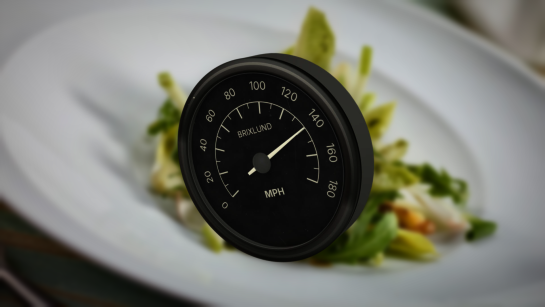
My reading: **140** mph
